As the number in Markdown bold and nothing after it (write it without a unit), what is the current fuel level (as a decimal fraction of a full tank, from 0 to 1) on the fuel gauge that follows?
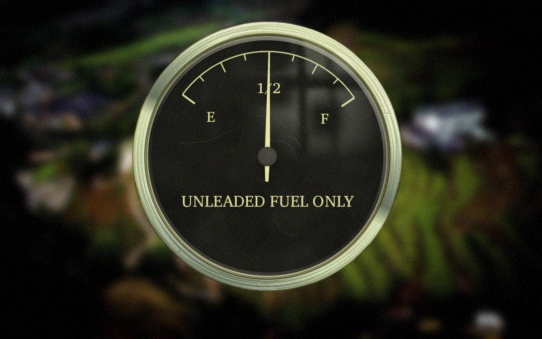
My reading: **0.5**
